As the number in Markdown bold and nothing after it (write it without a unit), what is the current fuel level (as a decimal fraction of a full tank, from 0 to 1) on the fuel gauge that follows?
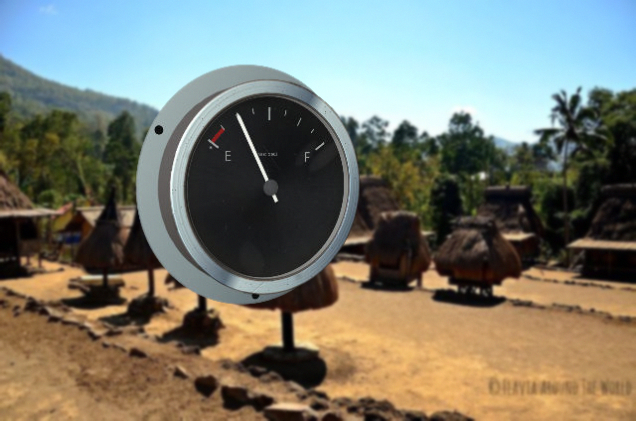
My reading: **0.25**
